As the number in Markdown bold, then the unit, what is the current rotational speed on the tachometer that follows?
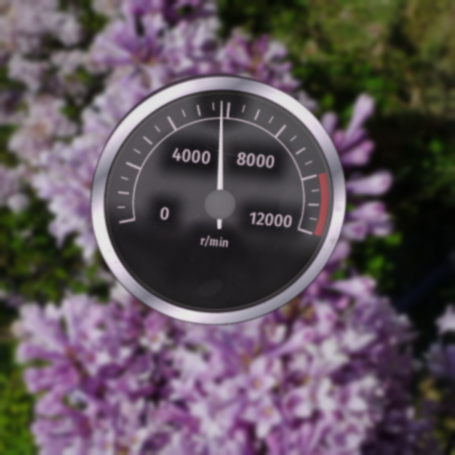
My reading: **5750** rpm
